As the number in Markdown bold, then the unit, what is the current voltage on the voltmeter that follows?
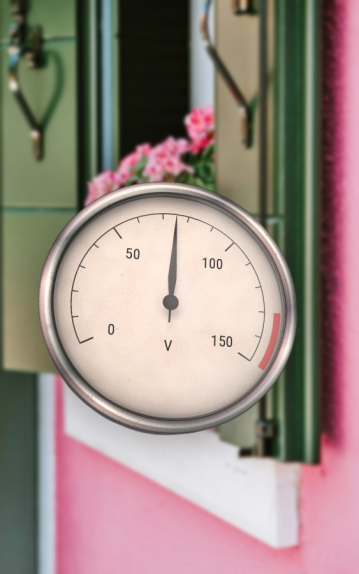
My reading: **75** V
